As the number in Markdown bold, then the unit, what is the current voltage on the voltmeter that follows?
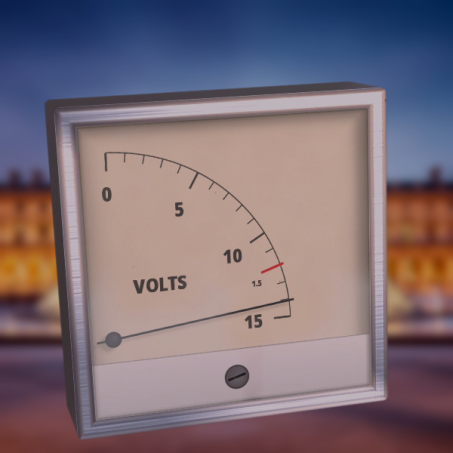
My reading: **14** V
